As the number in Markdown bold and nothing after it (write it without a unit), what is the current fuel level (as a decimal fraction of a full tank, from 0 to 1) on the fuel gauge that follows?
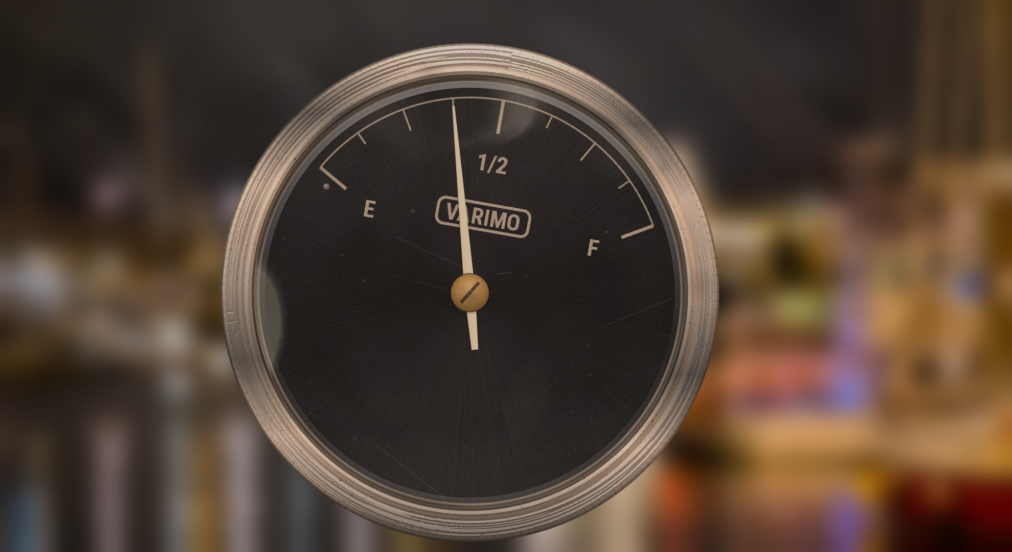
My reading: **0.375**
